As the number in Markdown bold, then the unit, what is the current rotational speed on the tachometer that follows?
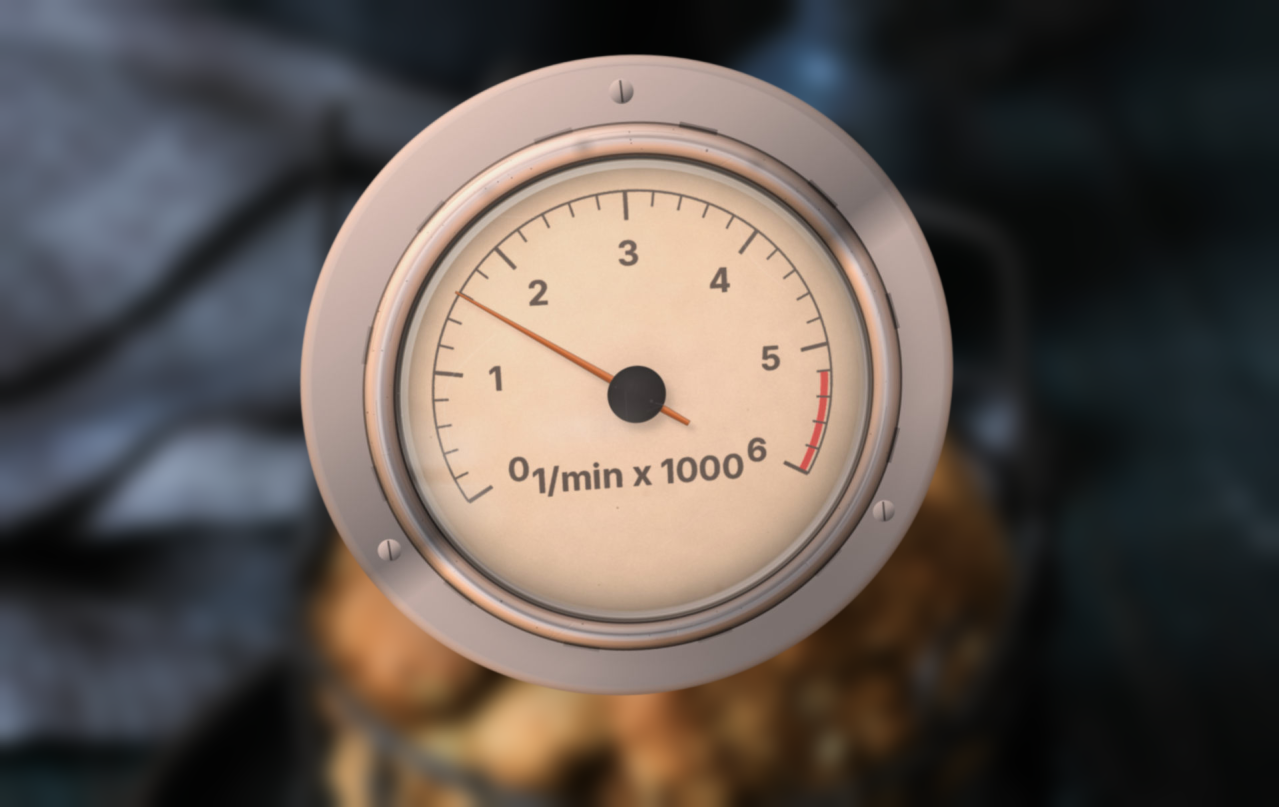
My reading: **1600** rpm
